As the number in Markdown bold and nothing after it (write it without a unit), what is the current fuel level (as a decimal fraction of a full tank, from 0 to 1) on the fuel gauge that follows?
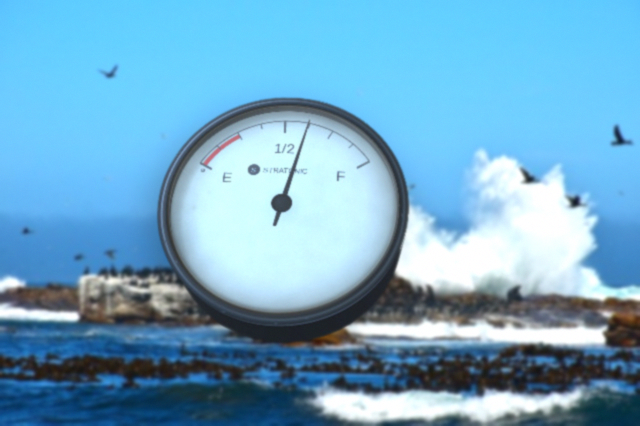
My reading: **0.625**
